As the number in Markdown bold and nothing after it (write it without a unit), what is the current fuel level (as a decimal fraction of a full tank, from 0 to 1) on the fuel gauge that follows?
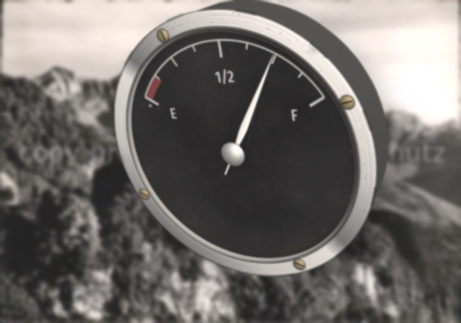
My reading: **0.75**
